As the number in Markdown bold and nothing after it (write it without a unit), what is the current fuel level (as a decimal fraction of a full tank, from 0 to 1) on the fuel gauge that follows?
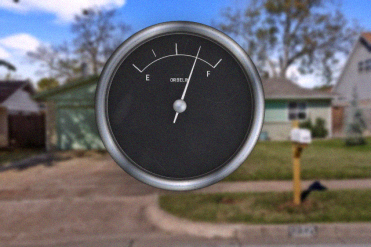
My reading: **0.75**
